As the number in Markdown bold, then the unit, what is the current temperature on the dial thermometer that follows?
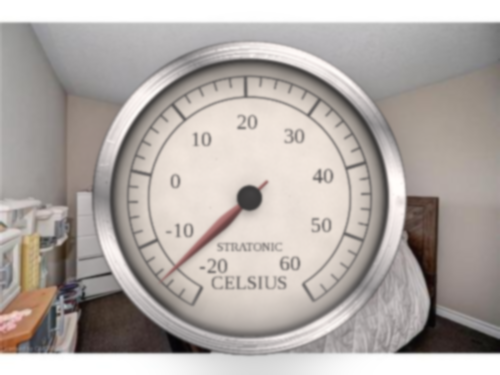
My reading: **-15** °C
